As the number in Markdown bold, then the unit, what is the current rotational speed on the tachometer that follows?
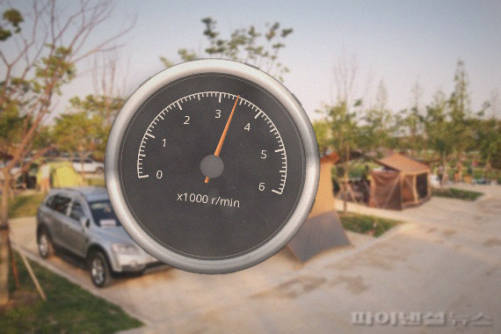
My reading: **3400** rpm
